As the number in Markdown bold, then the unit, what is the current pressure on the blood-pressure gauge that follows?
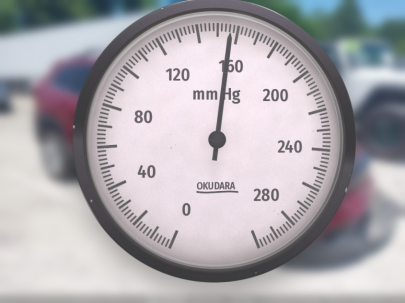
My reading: **156** mmHg
